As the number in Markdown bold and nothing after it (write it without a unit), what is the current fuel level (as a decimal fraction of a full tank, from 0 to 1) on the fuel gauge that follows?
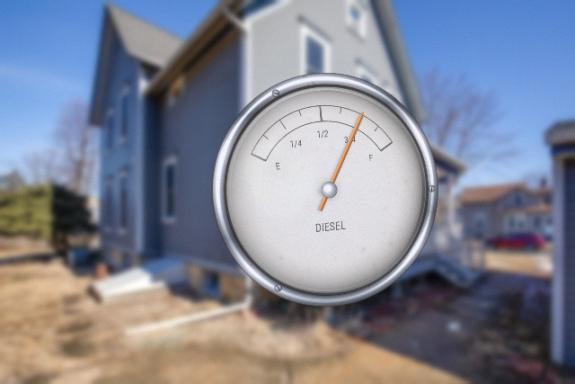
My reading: **0.75**
